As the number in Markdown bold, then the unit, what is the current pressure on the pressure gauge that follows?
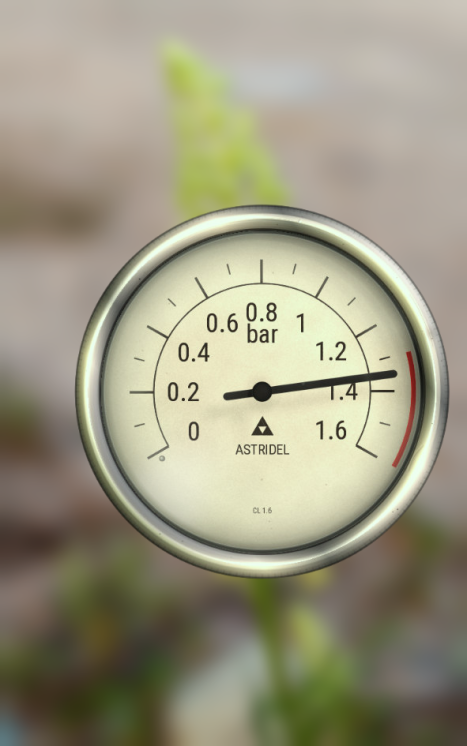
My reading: **1.35** bar
